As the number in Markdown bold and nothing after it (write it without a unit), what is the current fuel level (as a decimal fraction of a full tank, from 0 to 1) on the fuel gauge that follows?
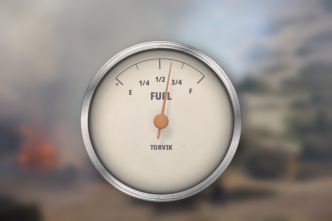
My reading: **0.625**
